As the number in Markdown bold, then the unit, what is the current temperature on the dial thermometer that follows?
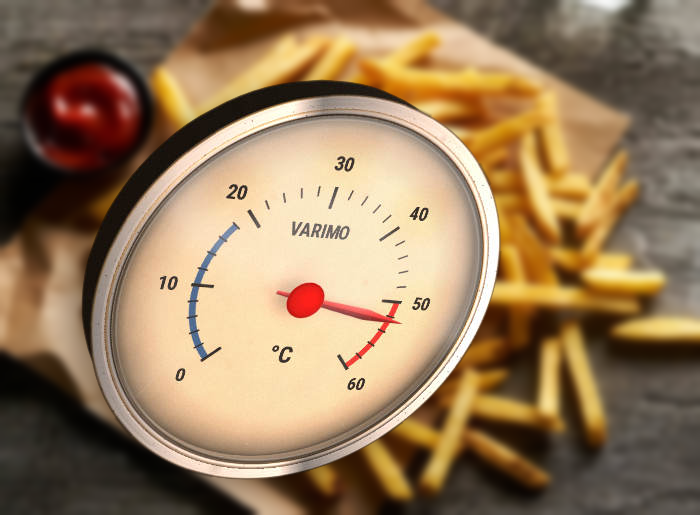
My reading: **52** °C
